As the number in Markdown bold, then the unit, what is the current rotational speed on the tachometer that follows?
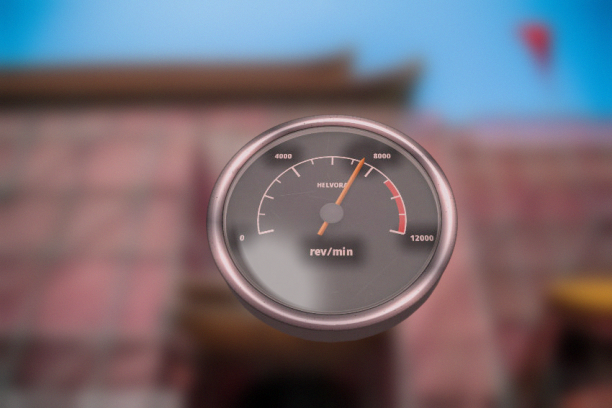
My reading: **7500** rpm
